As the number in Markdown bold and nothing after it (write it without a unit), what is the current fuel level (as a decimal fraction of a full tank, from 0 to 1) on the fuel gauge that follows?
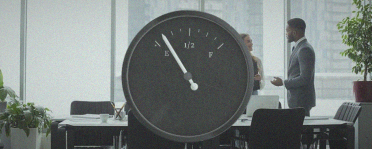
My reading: **0.125**
